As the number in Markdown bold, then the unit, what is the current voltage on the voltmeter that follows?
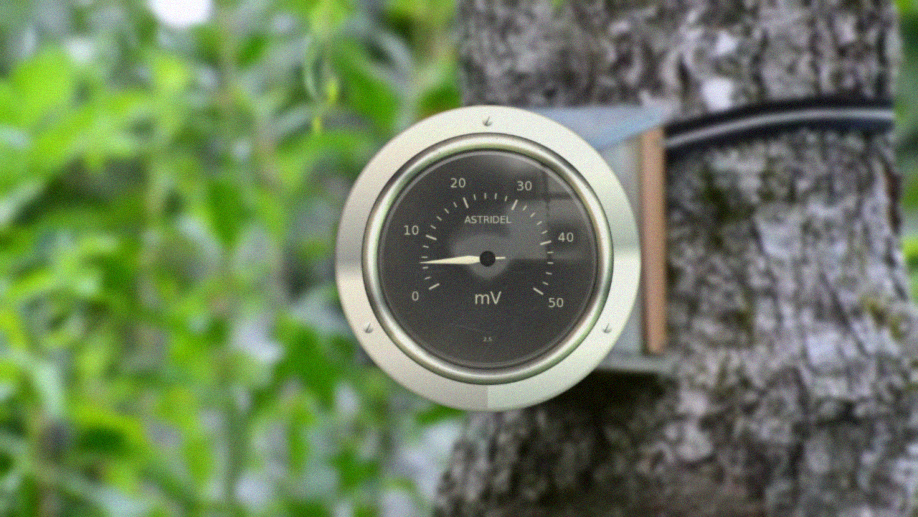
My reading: **5** mV
